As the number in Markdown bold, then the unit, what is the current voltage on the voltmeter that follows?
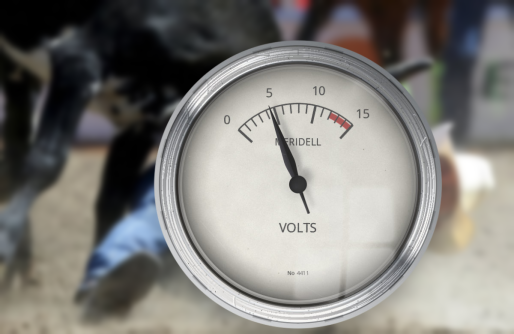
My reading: **4.5** V
